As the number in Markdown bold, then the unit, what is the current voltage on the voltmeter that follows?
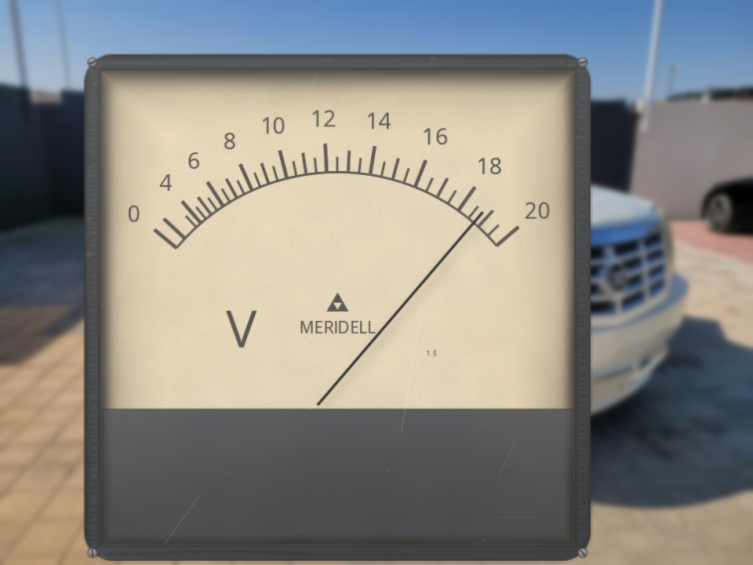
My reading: **18.75** V
